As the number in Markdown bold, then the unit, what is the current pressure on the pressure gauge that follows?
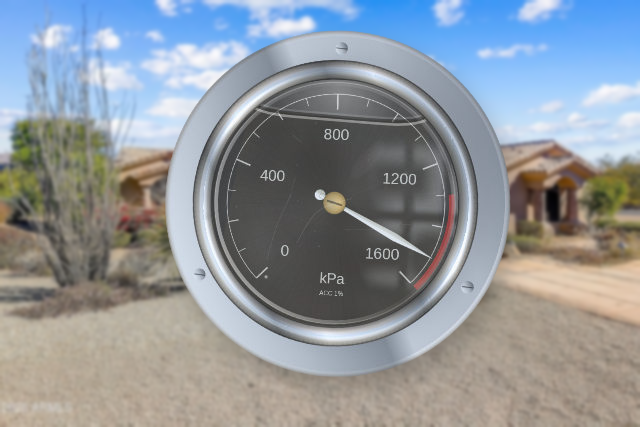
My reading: **1500** kPa
